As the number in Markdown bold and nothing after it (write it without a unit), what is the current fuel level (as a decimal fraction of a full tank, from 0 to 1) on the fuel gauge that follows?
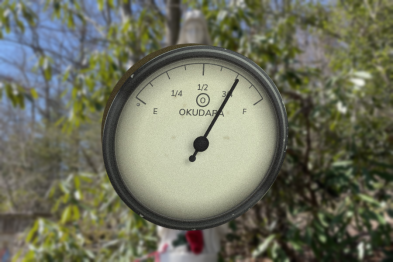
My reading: **0.75**
